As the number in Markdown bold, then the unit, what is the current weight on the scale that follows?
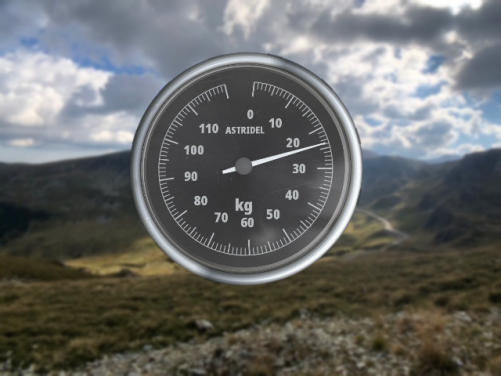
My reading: **24** kg
